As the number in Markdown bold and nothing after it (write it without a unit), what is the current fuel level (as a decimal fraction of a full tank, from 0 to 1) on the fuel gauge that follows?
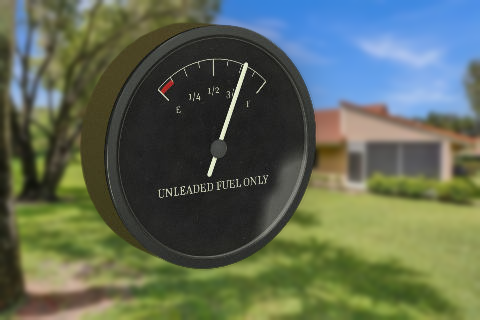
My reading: **0.75**
